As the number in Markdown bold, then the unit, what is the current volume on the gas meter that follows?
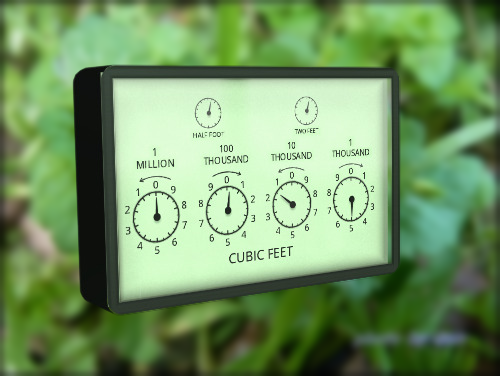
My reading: **1500** ft³
